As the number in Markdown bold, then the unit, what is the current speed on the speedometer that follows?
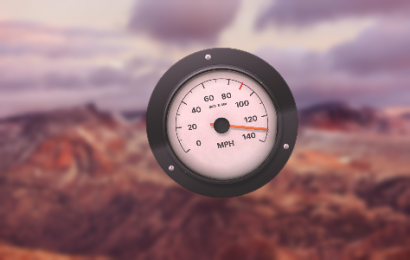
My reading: **130** mph
